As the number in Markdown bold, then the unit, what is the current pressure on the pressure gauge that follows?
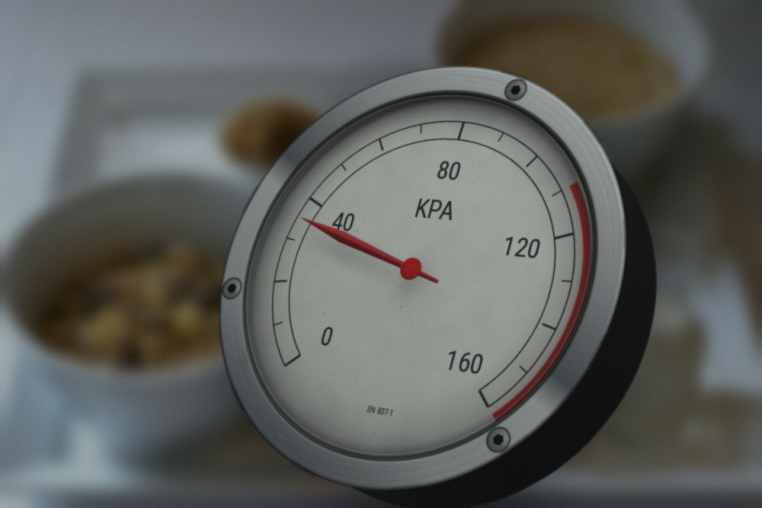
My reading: **35** kPa
